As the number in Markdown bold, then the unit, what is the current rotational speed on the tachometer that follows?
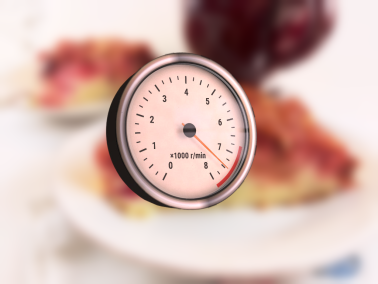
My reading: **7500** rpm
